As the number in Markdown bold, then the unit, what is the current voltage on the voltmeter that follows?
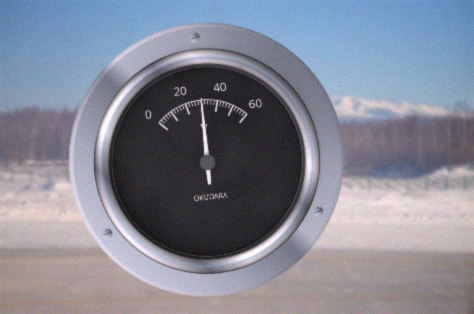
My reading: **30** V
